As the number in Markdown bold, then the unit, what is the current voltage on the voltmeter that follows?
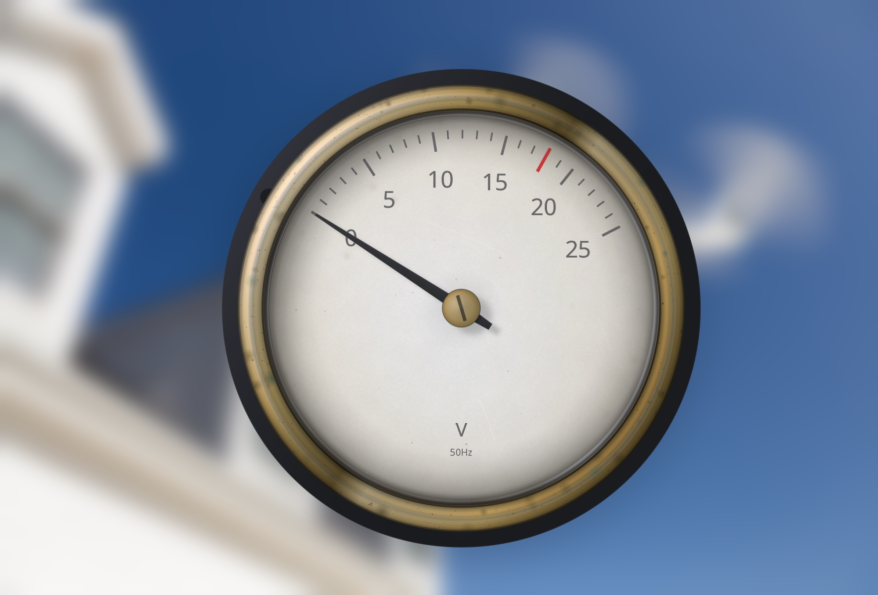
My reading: **0** V
